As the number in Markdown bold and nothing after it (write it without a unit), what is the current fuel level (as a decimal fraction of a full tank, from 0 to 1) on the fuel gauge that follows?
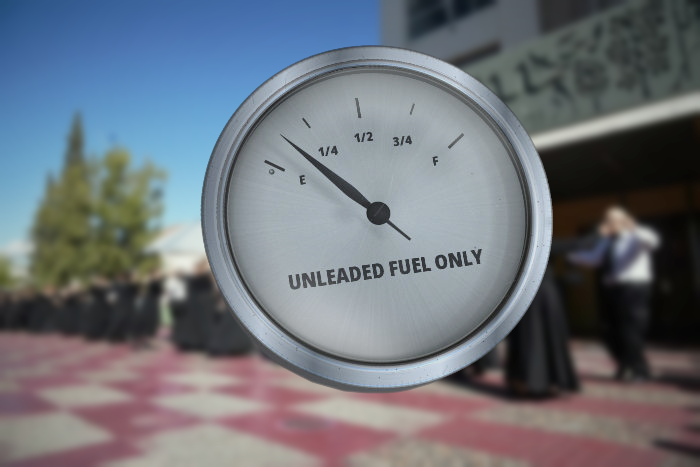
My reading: **0.125**
